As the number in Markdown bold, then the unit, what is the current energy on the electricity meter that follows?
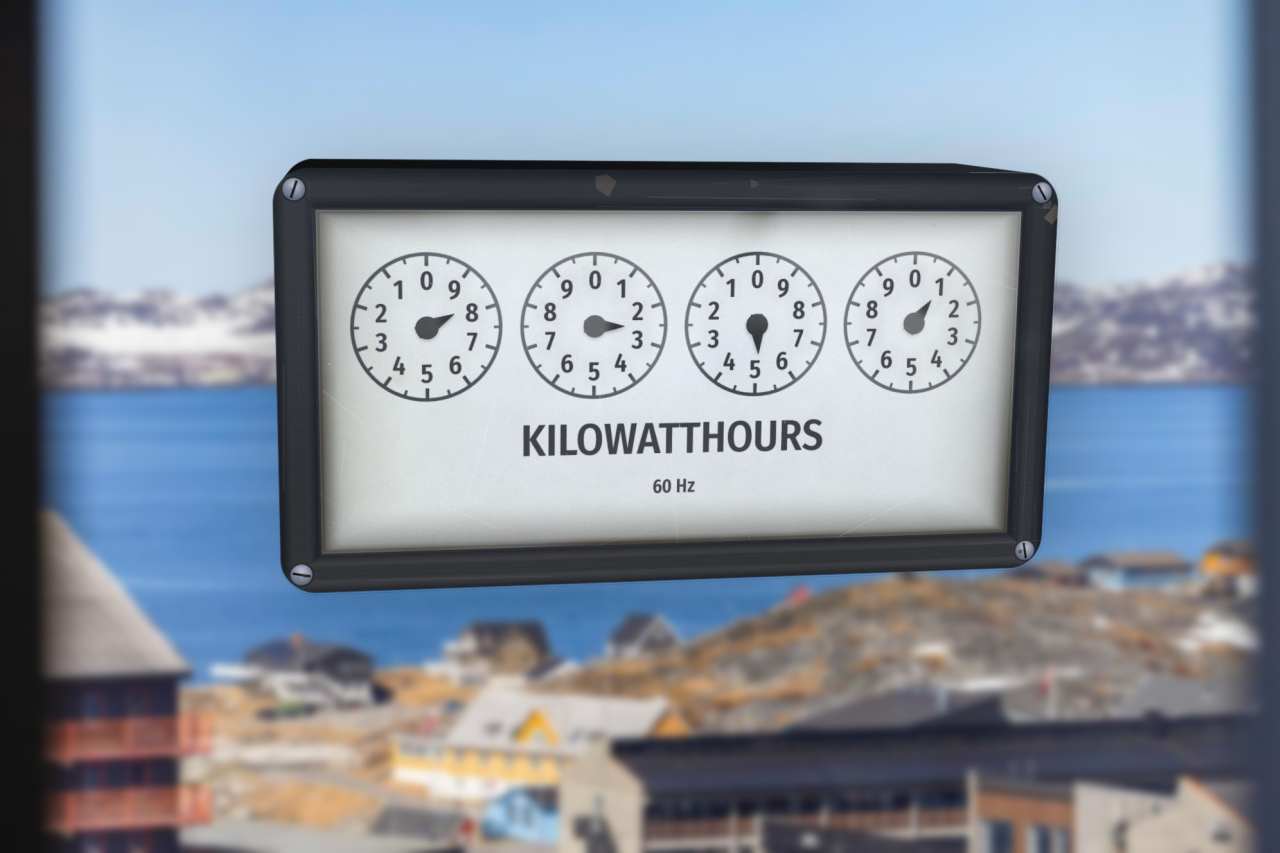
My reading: **8251** kWh
